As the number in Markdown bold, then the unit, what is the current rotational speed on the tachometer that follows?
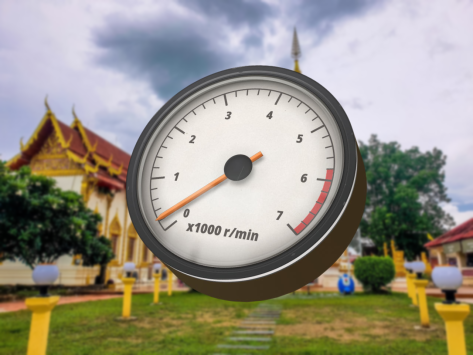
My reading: **200** rpm
